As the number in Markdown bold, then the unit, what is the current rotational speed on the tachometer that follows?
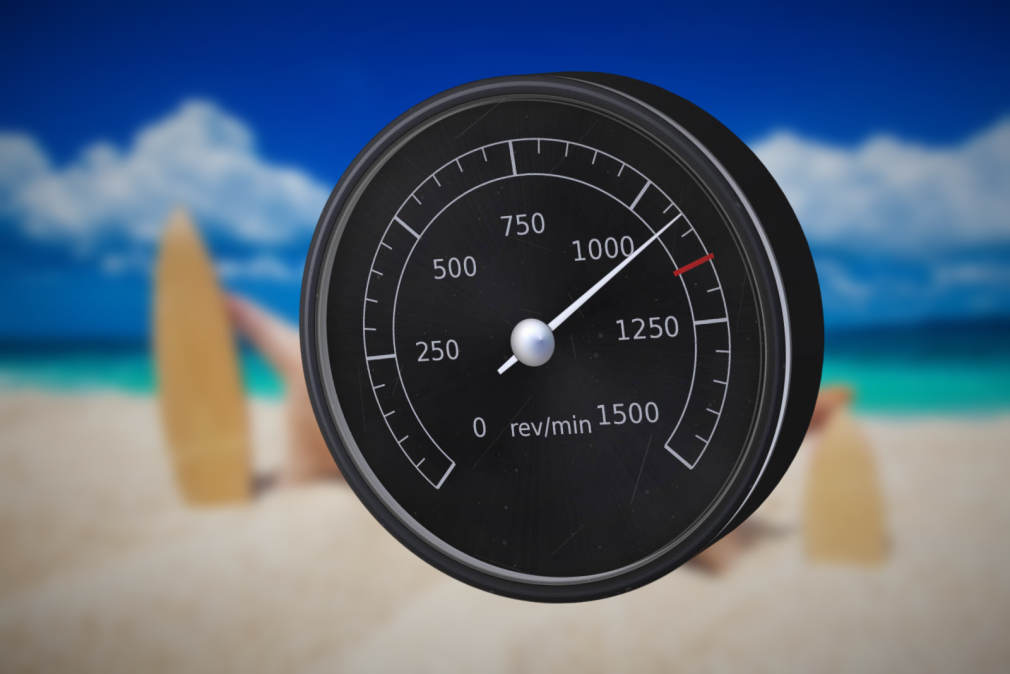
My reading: **1075** rpm
